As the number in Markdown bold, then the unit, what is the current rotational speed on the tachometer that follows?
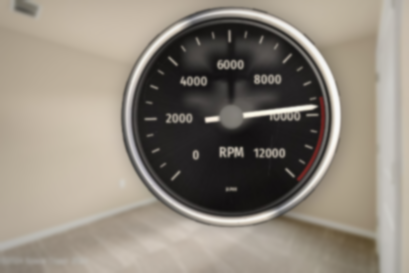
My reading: **9750** rpm
